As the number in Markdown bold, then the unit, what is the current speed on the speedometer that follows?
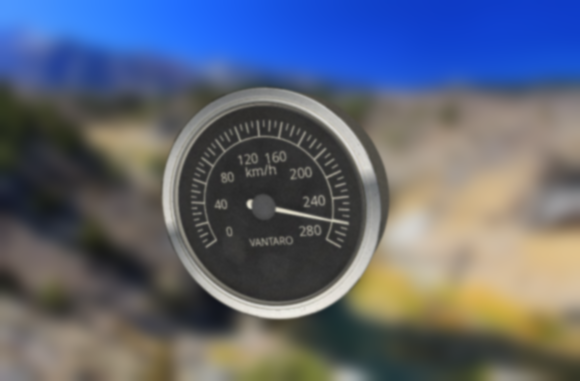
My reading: **260** km/h
